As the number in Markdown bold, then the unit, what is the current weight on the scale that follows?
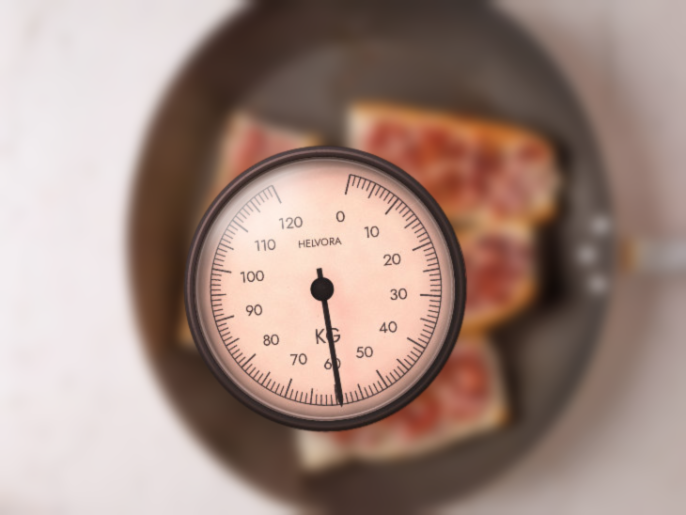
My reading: **59** kg
